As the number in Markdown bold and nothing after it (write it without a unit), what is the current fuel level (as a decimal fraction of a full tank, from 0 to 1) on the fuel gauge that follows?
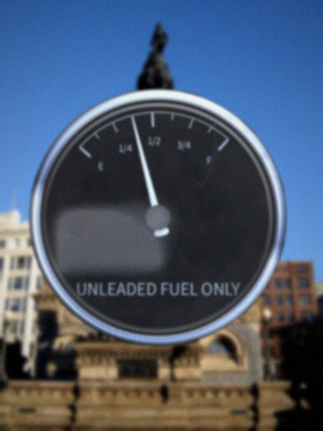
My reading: **0.375**
